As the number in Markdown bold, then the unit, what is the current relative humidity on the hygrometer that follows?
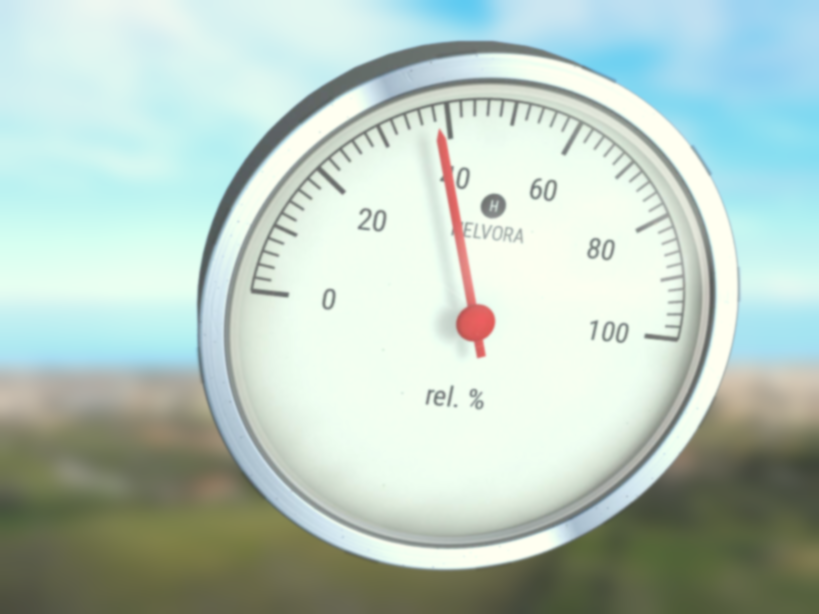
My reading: **38** %
